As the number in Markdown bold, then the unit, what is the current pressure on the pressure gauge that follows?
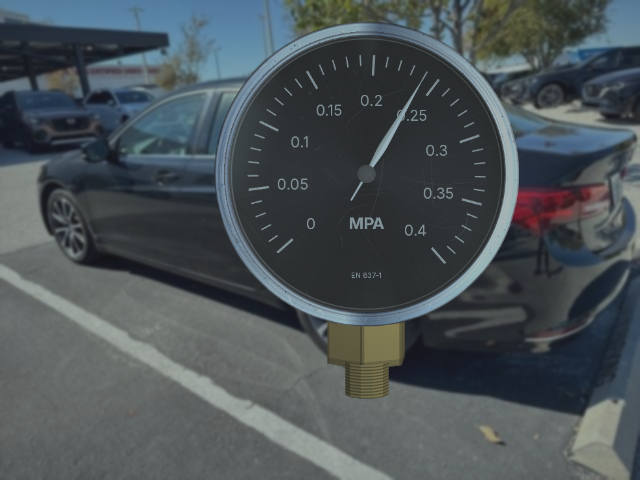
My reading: **0.24** MPa
